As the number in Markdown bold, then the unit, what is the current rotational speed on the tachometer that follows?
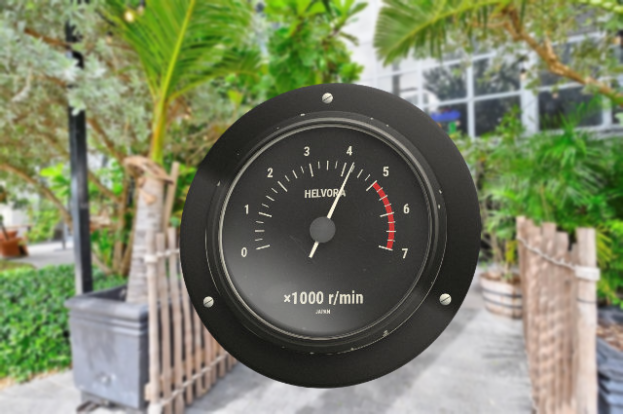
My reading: **4250** rpm
